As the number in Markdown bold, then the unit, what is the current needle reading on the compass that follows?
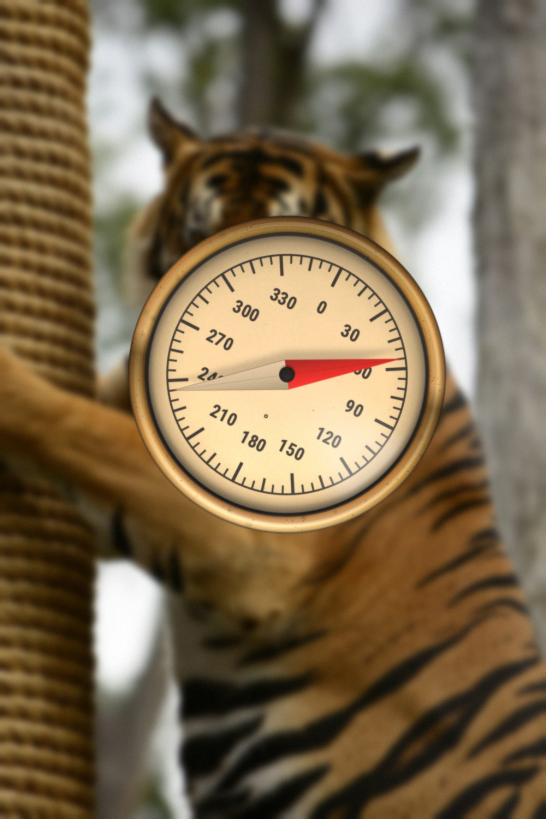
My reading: **55** °
